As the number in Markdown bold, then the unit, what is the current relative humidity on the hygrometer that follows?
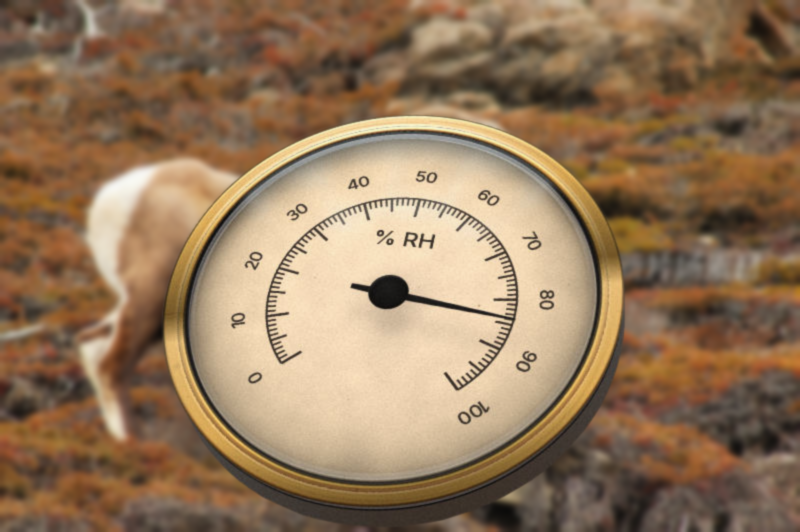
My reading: **85** %
